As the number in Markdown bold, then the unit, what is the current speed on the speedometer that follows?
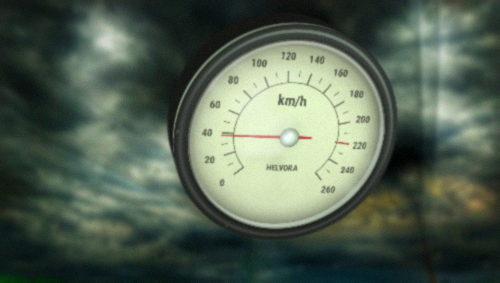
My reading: **40** km/h
